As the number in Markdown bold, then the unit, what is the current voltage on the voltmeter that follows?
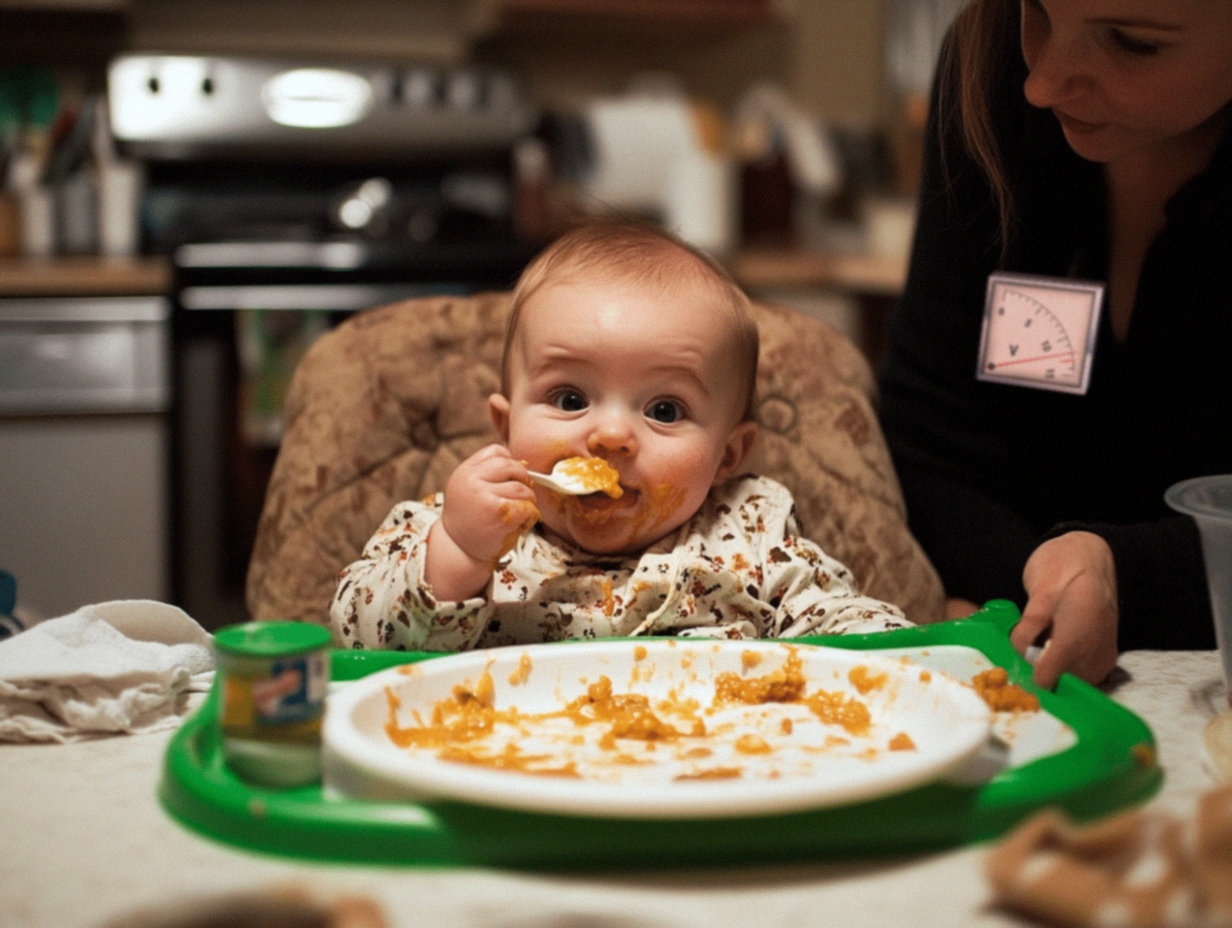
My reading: **12** V
